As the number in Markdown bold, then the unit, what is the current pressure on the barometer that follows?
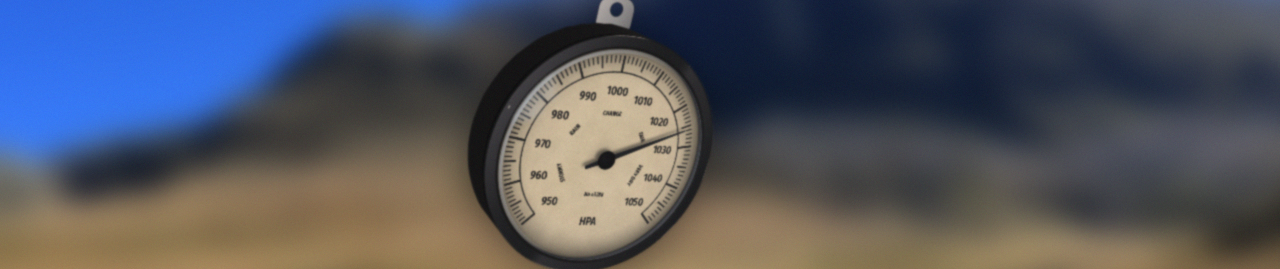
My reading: **1025** hPa
